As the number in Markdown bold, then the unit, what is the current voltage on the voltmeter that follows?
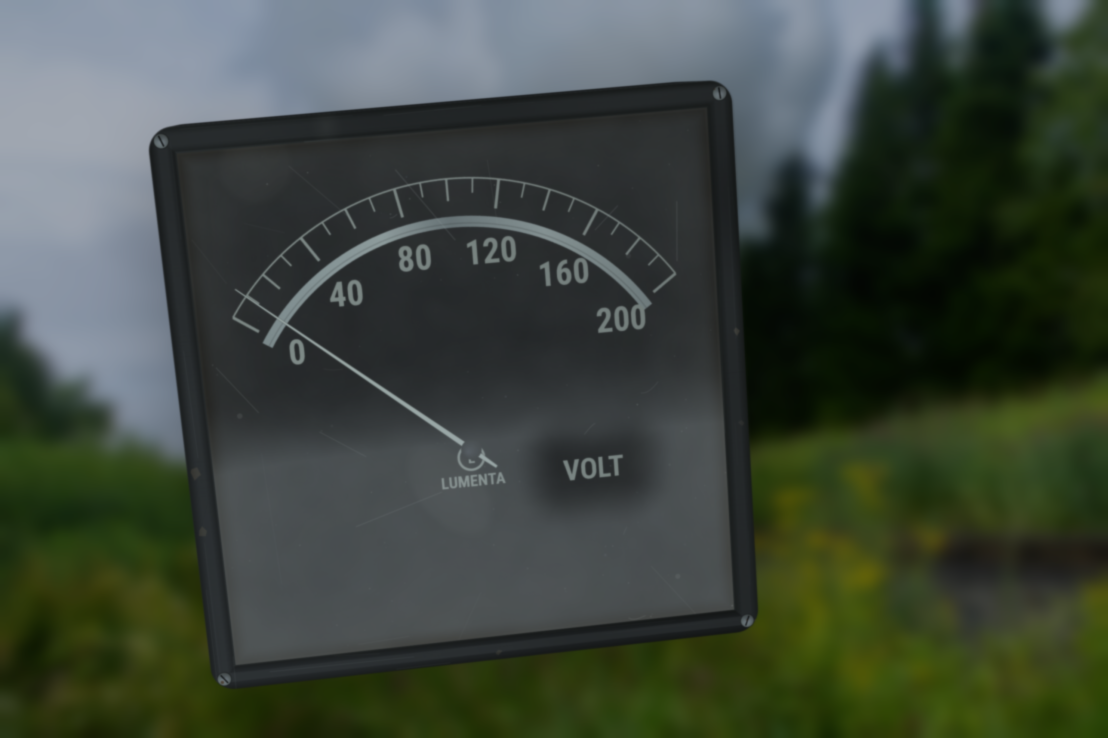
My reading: **10** V
